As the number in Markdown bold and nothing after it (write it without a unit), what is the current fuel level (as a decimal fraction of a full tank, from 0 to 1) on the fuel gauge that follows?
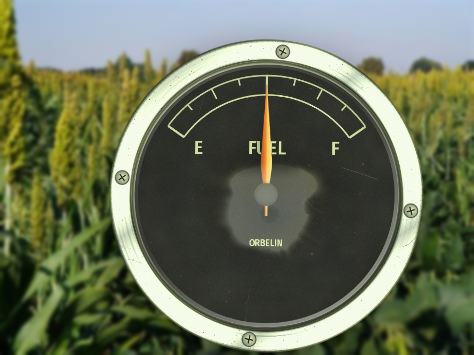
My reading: **0.5**
